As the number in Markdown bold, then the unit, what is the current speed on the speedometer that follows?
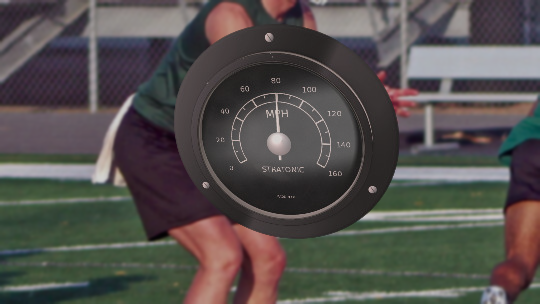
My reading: **80** mph
